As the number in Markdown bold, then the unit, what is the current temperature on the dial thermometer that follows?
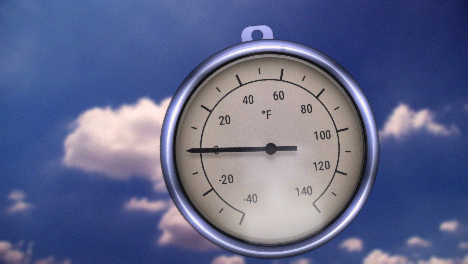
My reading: **0** °F
